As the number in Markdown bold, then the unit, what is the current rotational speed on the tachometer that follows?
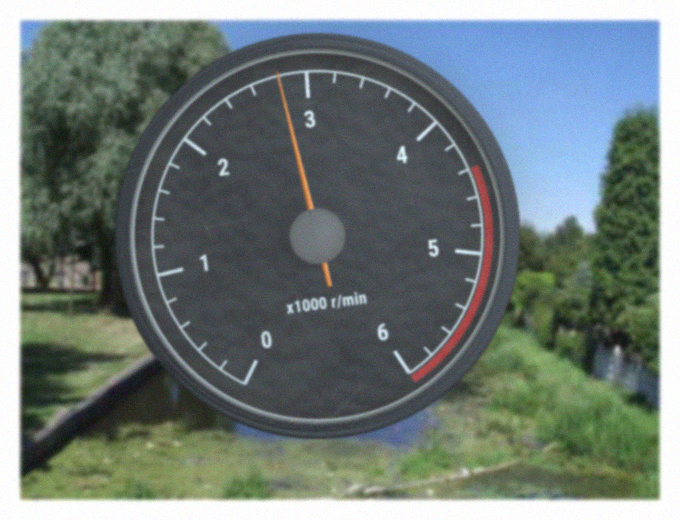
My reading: **2800** rpm
